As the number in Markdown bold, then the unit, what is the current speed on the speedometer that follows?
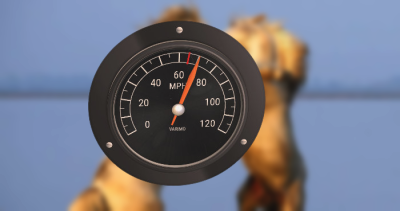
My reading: **70** mph
